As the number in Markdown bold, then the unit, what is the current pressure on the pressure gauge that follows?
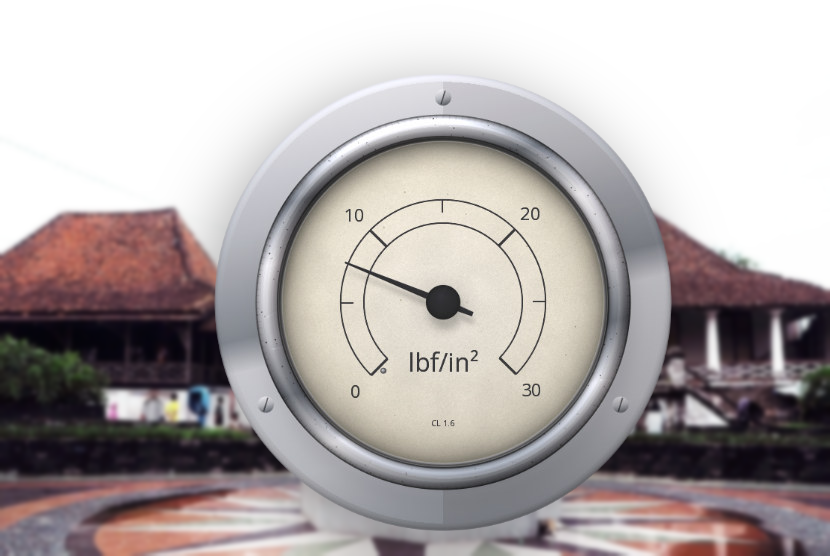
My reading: **7.5** psi
